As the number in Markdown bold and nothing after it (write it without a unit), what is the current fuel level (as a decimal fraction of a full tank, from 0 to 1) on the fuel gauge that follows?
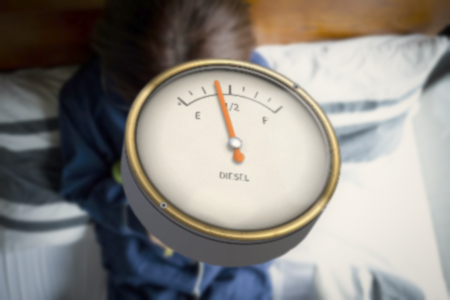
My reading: **0.375**
